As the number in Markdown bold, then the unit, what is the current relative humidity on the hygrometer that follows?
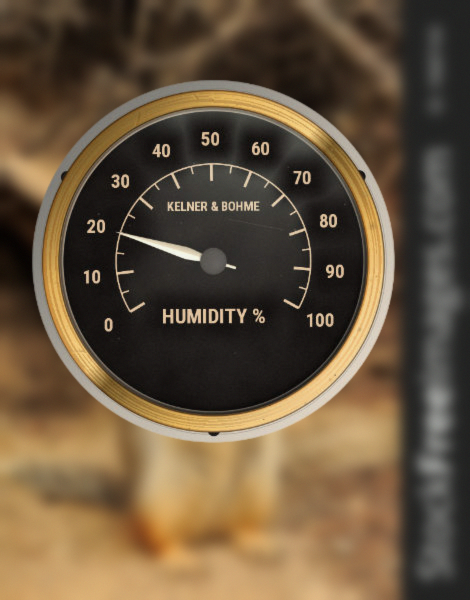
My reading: **20** %
